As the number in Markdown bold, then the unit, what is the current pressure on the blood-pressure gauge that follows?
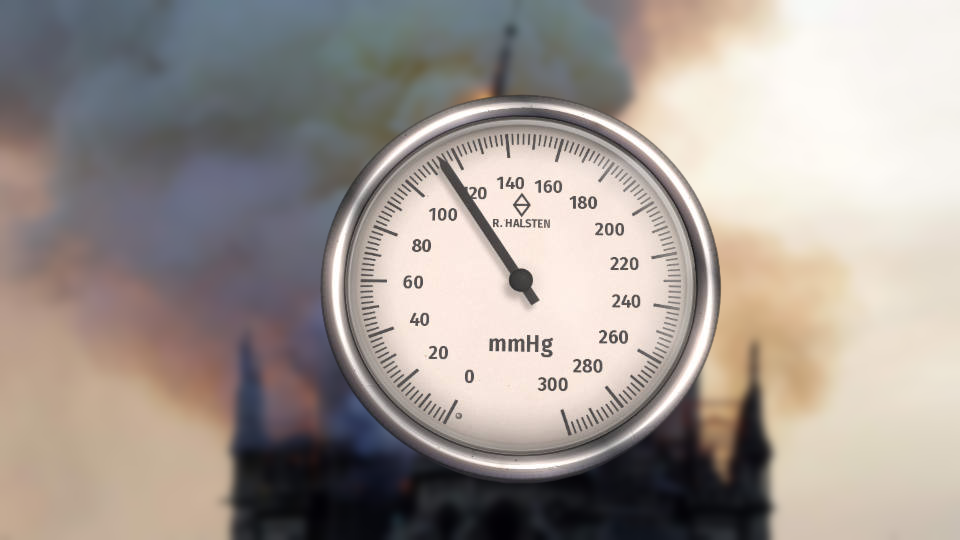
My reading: **114** mmHg
